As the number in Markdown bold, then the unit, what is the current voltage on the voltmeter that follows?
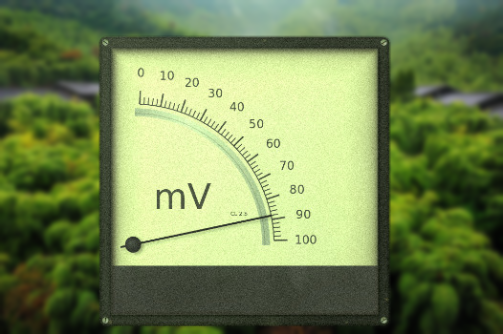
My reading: **88** mV
